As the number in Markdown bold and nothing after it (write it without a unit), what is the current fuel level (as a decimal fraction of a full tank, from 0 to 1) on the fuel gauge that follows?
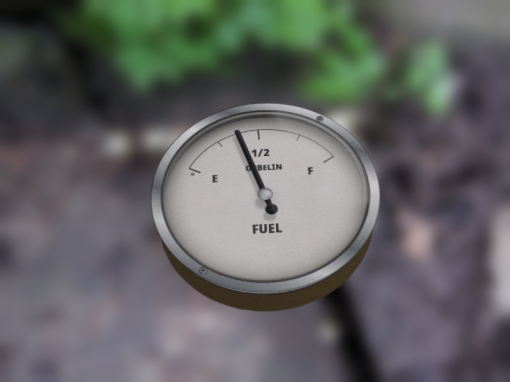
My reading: **0.375**
